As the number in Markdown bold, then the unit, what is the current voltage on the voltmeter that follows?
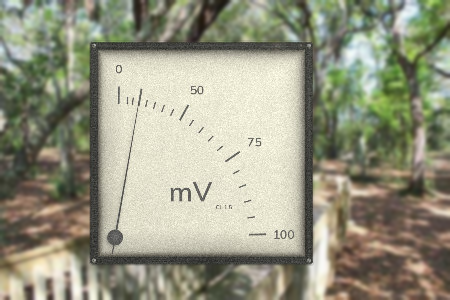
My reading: **25** mV
